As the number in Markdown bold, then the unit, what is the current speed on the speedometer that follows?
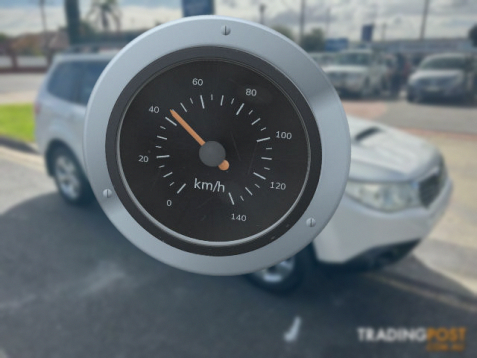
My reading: **45** km/h
